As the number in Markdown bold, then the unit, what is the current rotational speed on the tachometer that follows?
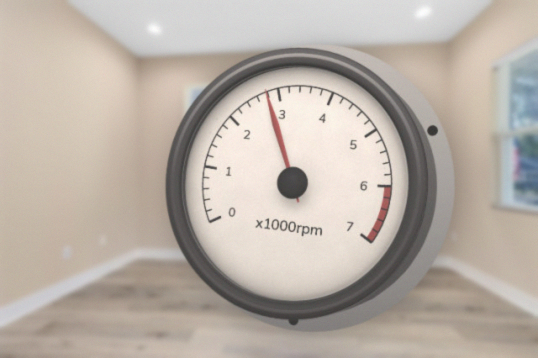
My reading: **2800** rpm
